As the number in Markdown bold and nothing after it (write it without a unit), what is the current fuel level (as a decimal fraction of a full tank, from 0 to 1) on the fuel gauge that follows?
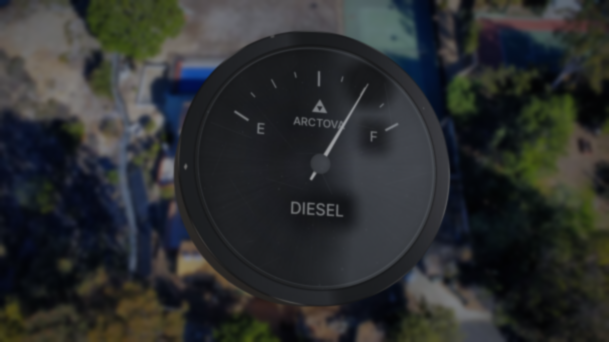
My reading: **0.75**
